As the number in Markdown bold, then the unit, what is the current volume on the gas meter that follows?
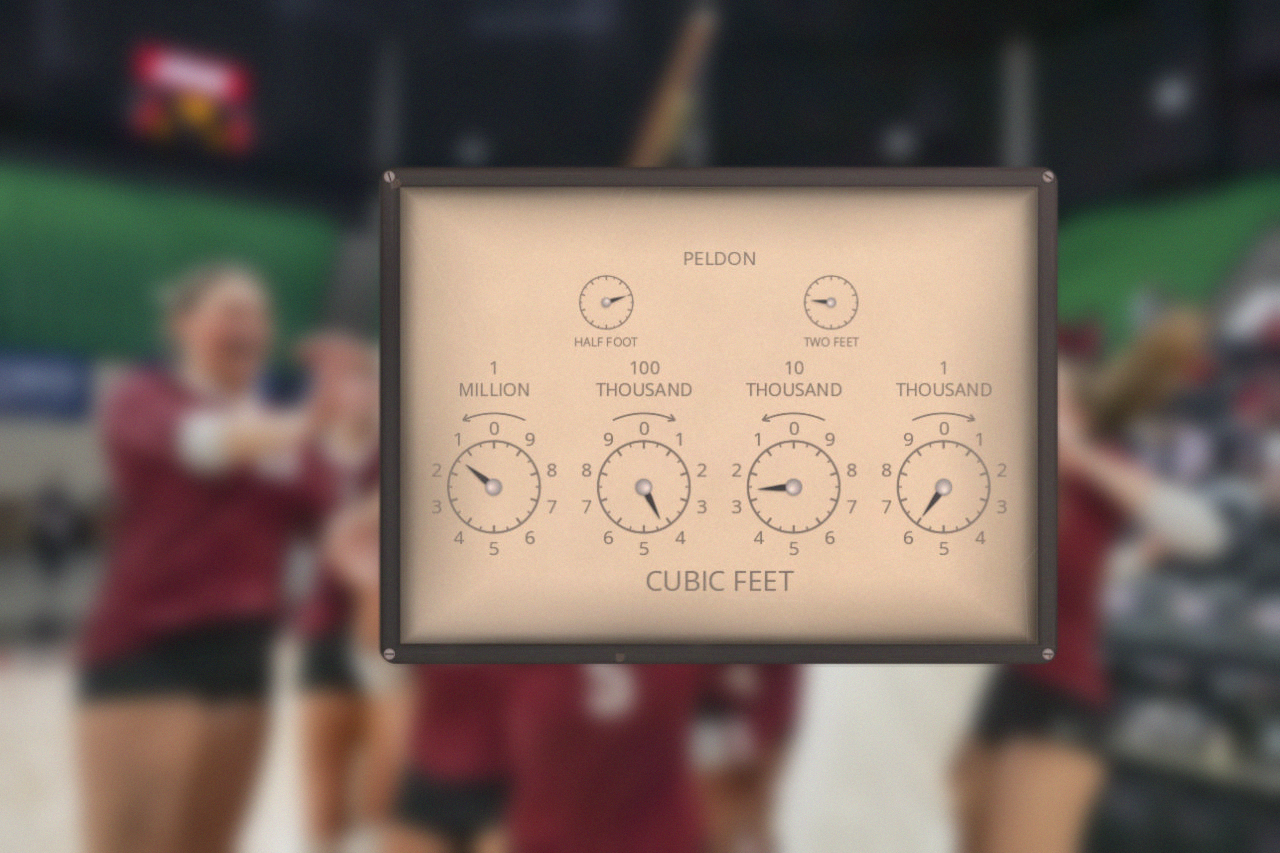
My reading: **142600** ft³
